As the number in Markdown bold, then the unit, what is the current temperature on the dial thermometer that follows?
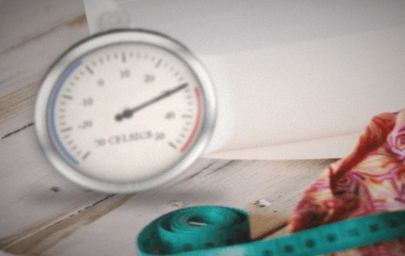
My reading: **30** °C
